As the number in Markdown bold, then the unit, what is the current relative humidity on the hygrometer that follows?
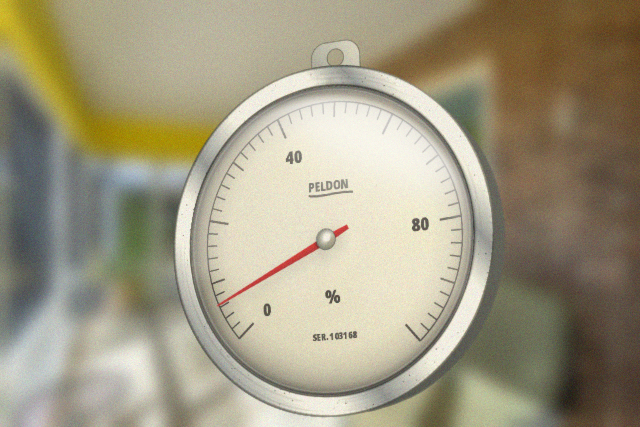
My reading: **6** %
